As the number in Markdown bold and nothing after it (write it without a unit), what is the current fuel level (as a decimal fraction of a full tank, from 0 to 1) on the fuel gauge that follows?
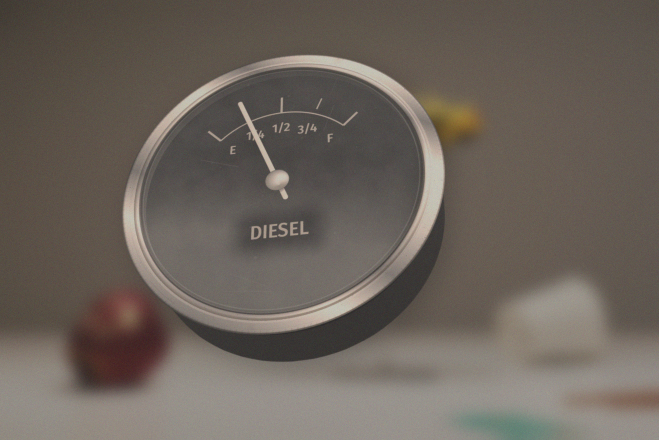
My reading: **0.25**
